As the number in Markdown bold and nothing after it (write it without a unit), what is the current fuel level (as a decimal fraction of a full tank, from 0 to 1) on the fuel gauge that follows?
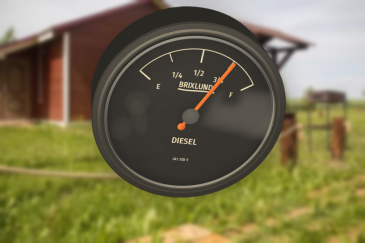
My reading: **0.75**
